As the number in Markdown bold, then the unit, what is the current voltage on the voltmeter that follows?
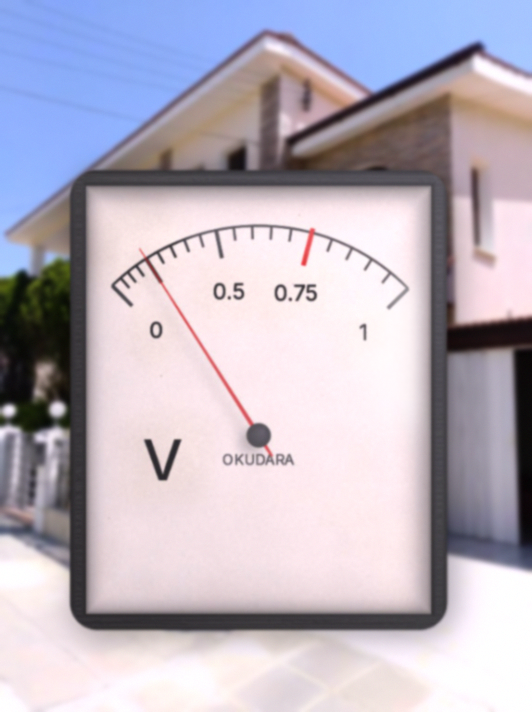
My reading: **0.25** V
